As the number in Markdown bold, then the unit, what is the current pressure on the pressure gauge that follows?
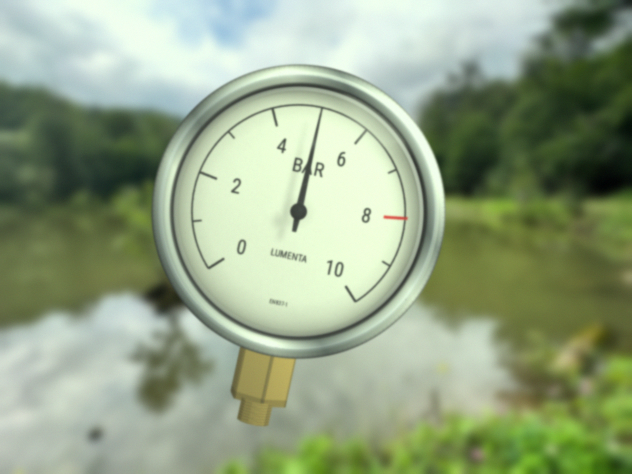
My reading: **5** bar
